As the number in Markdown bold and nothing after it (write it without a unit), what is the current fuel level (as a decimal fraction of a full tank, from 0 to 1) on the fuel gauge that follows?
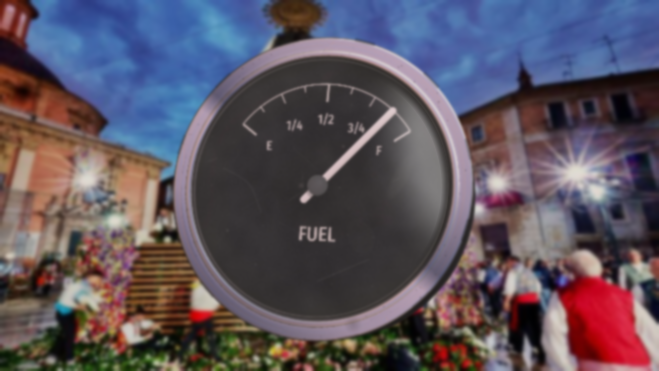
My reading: **0.875**
